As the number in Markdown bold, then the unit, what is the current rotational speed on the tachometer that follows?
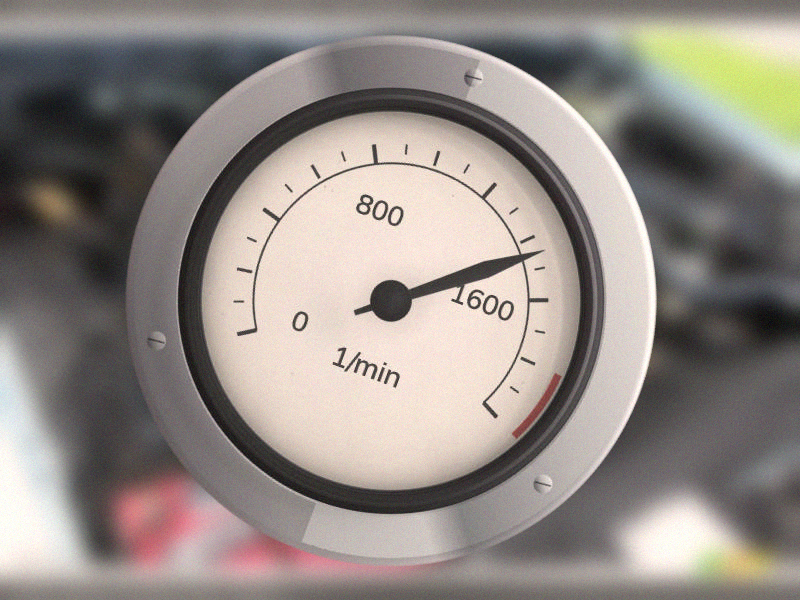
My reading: **1450** rpm
